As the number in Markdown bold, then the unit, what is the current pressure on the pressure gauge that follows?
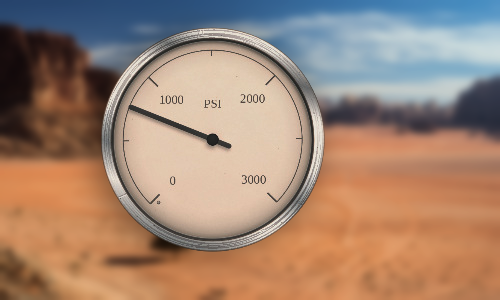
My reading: **750** psi
